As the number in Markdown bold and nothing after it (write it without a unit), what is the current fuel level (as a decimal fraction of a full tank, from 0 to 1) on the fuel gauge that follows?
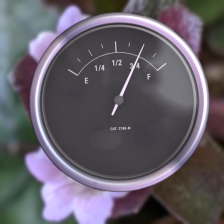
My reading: **0.75**
